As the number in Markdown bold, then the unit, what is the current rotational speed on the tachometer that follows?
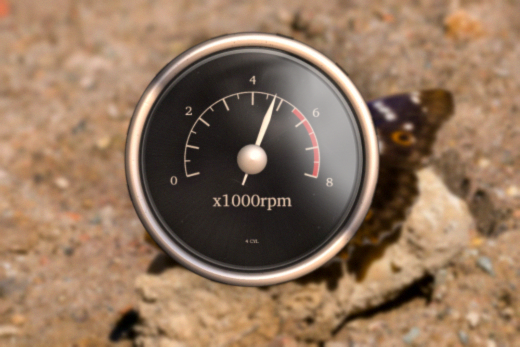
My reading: **4750** rpm
